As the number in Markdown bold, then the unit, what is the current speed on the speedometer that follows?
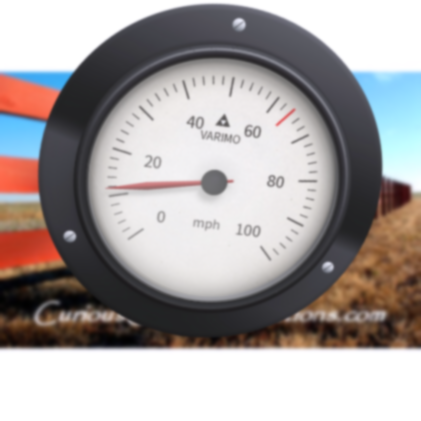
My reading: **12** mph
